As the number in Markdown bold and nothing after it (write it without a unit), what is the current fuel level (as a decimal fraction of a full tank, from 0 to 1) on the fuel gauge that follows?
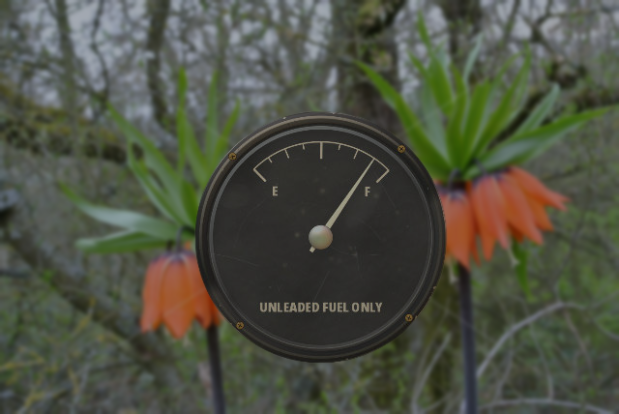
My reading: **0.875**
